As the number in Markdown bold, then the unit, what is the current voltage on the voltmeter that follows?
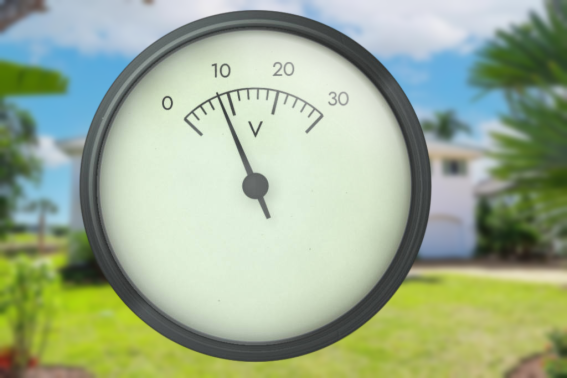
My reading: **8** V
